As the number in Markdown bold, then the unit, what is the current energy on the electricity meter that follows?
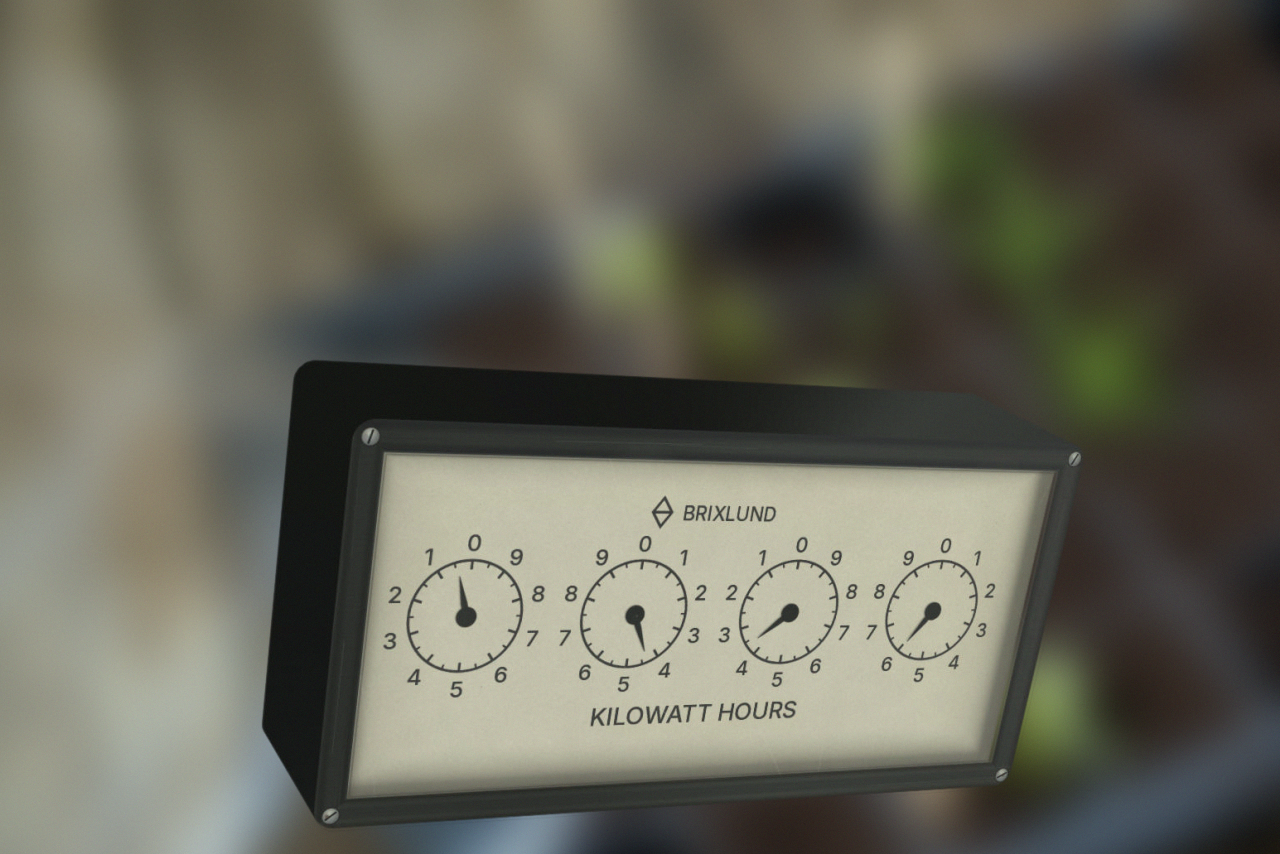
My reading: **436** kWh
